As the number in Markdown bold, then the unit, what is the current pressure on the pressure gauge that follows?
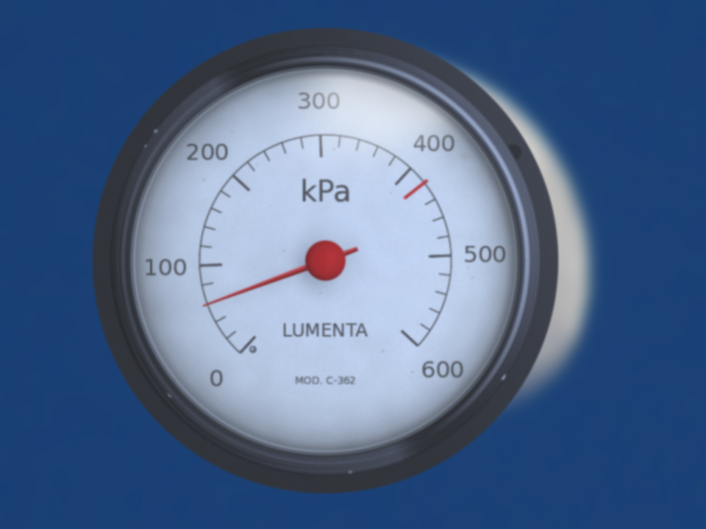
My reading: **60** kPa
